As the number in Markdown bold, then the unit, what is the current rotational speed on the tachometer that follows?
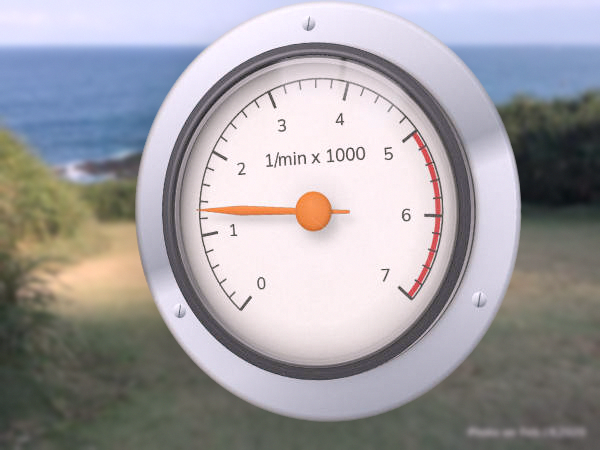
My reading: **1300** rpm
